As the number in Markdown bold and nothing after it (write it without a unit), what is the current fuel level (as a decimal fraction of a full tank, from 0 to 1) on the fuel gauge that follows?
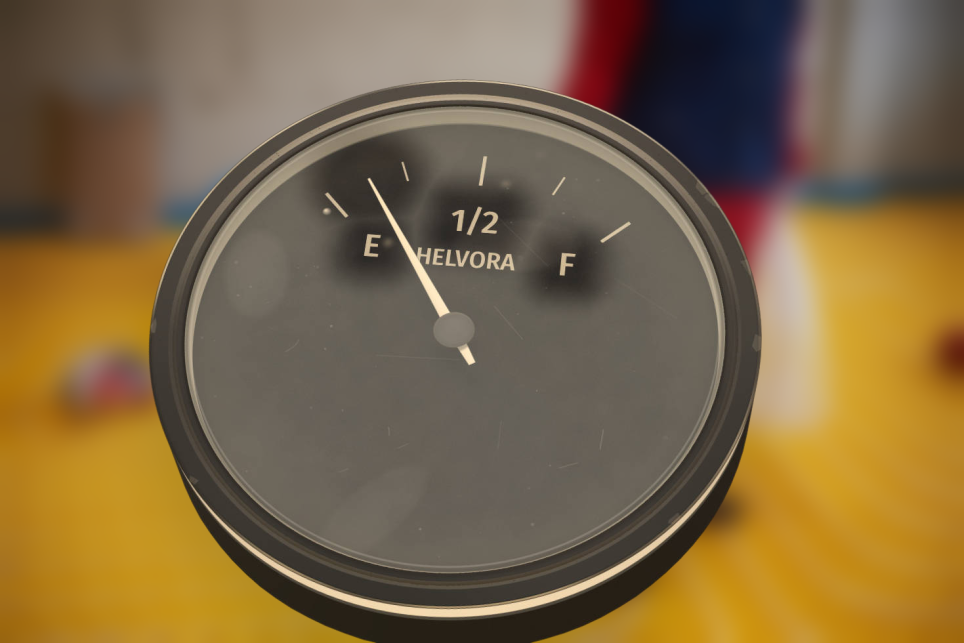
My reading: **0.125**
